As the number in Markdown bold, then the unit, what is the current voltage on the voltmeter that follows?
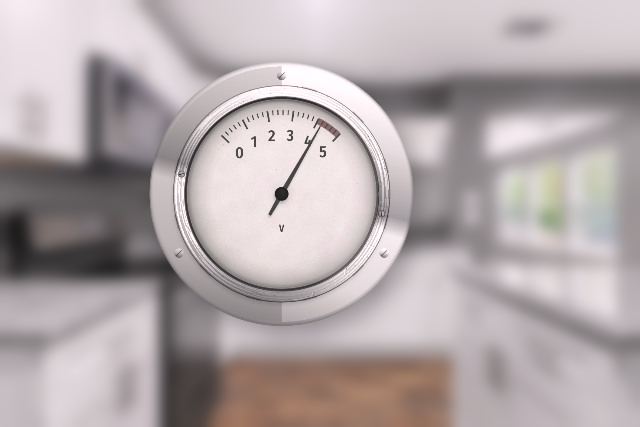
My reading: **4.2** V
